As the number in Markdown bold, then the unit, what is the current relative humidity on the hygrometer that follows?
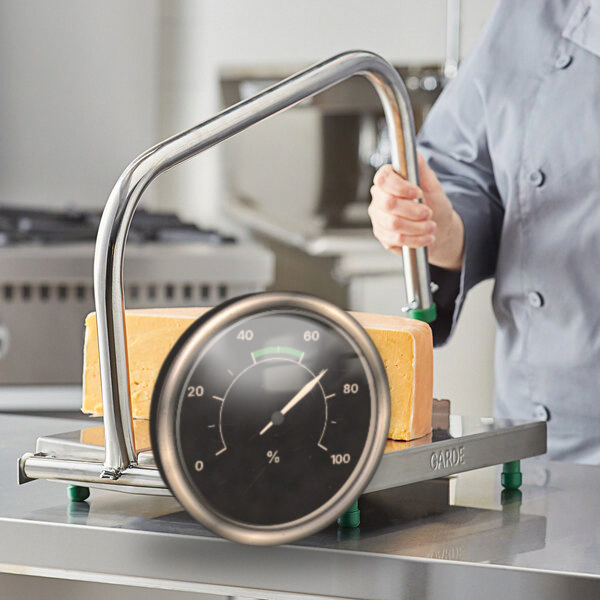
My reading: **70** %
